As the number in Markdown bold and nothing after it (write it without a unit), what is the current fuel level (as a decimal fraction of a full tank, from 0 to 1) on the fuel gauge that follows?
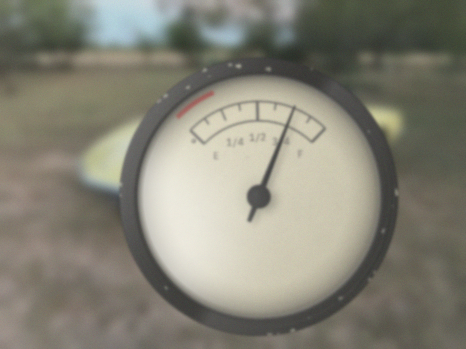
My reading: **0.75**
